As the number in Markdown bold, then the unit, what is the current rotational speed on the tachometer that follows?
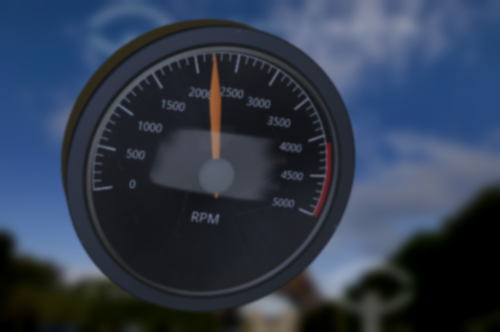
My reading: **2200** rpm
